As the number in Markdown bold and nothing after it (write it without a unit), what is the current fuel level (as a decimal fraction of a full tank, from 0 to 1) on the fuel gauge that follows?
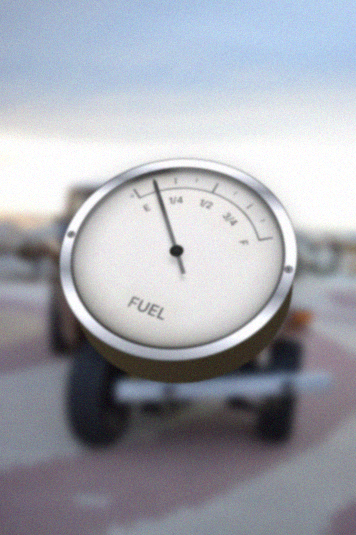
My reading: **0.125**
